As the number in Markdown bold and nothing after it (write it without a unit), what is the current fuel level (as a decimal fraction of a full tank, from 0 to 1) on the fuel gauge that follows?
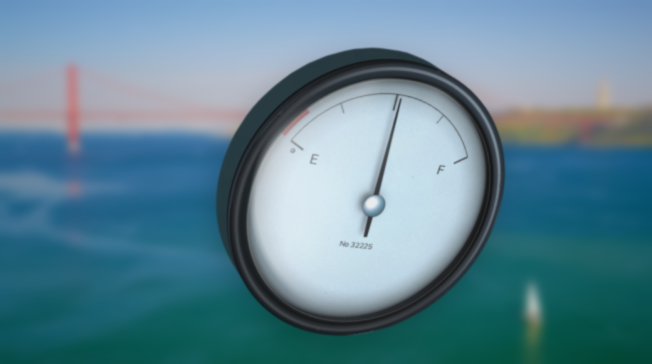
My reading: **0.5**
